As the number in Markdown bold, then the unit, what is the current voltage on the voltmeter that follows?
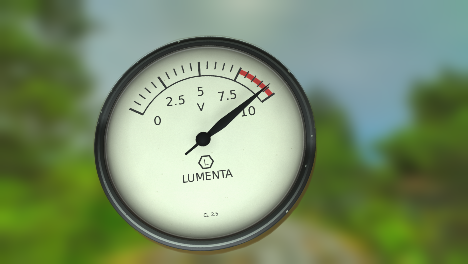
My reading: **9.5** V
